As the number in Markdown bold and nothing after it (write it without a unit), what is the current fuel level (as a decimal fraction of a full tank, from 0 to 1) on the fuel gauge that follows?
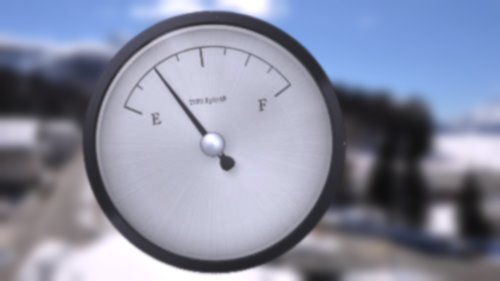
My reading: **0.25**
